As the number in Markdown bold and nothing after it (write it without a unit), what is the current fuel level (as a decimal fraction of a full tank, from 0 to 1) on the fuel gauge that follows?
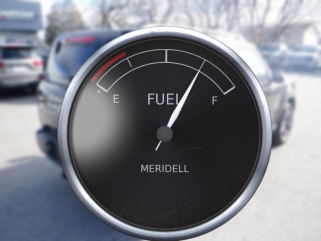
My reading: **0.75**
